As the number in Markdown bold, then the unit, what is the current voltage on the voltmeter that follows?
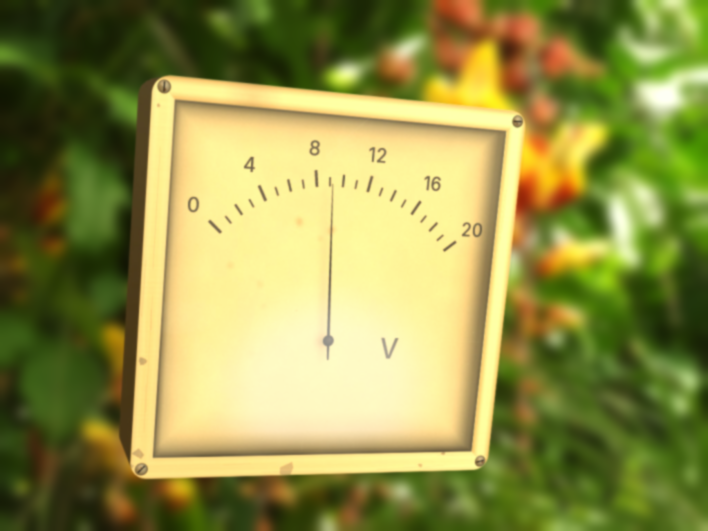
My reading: **9** V
